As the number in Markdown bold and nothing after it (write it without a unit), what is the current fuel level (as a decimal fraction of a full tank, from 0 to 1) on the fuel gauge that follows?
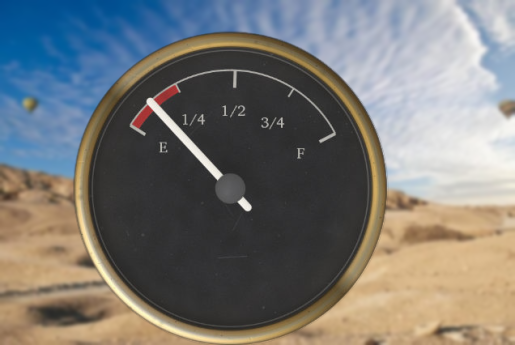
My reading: **0.125**
